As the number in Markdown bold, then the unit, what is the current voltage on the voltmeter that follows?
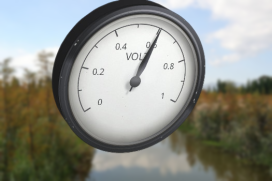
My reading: **0.6** V
